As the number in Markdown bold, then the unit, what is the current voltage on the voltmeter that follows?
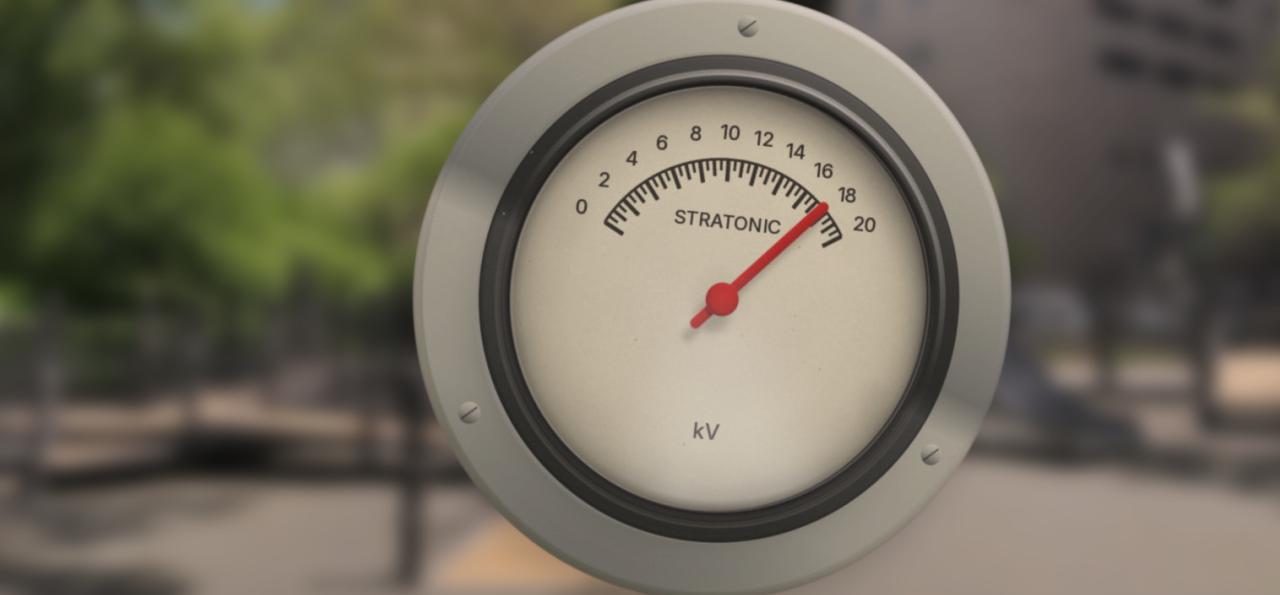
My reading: **17.5** kV
